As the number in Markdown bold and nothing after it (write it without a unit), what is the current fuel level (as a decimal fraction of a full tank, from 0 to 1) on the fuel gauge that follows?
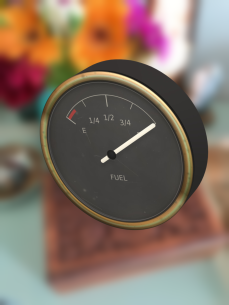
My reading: **1**
